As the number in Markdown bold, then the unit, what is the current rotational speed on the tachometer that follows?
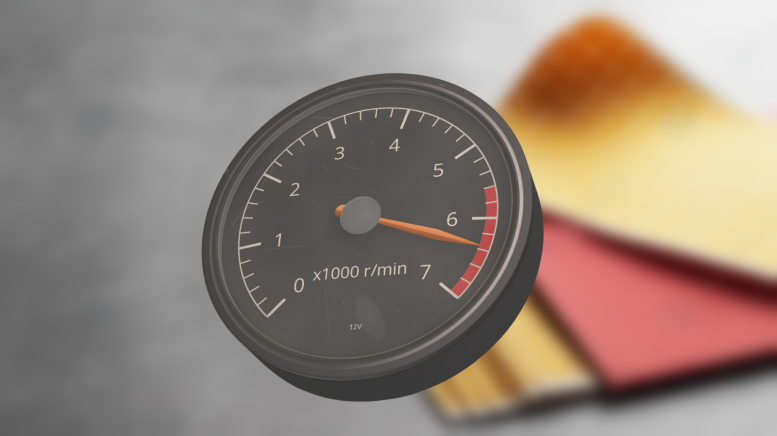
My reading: **6400** rpm
